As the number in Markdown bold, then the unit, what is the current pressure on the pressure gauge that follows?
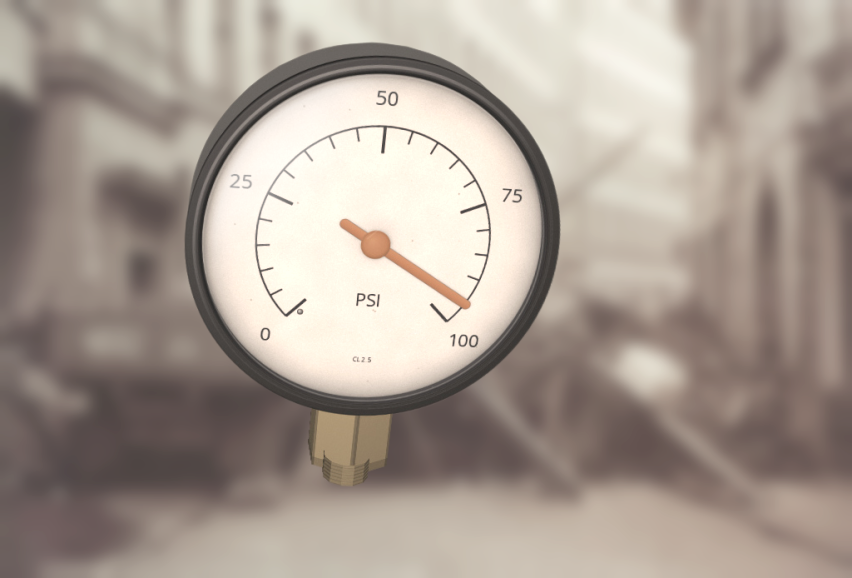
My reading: **95** psi
